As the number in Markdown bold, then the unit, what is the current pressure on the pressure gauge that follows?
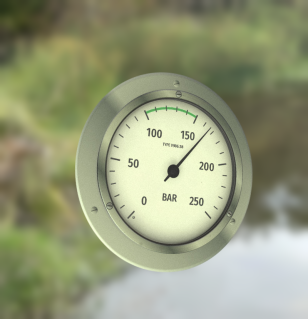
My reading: **165** bar
